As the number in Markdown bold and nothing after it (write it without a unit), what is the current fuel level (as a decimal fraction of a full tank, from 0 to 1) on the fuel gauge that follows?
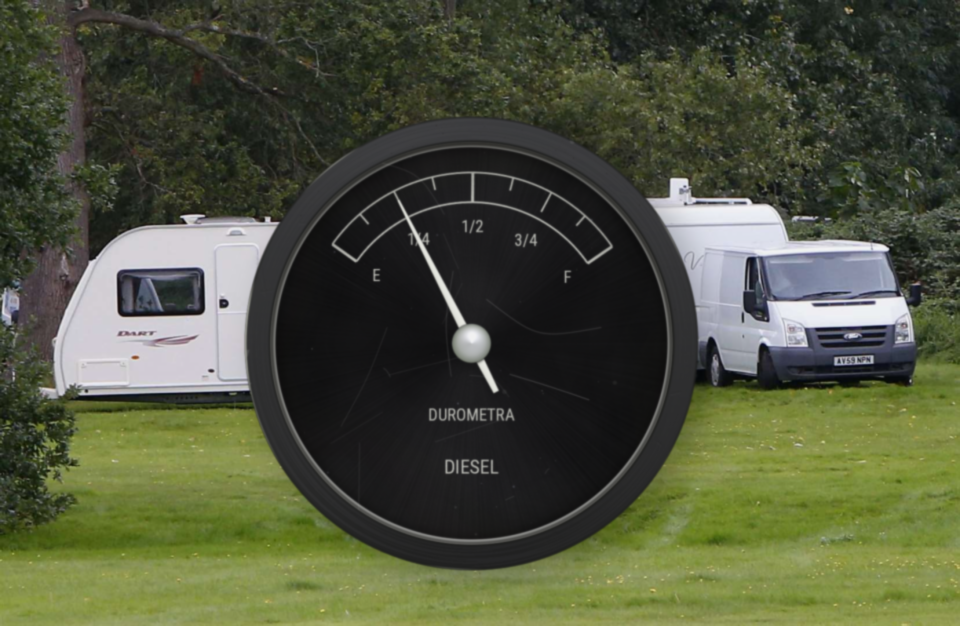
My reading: **0.25**
